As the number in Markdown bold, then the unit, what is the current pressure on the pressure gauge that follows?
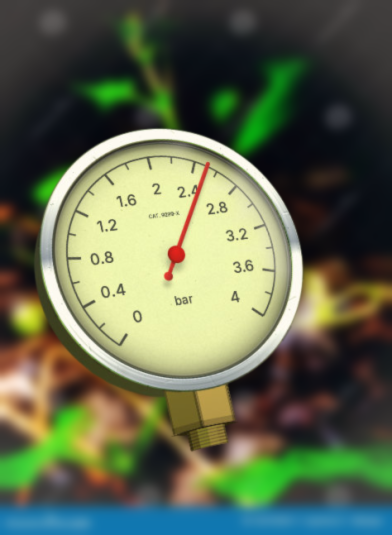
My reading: **2.5** bar
